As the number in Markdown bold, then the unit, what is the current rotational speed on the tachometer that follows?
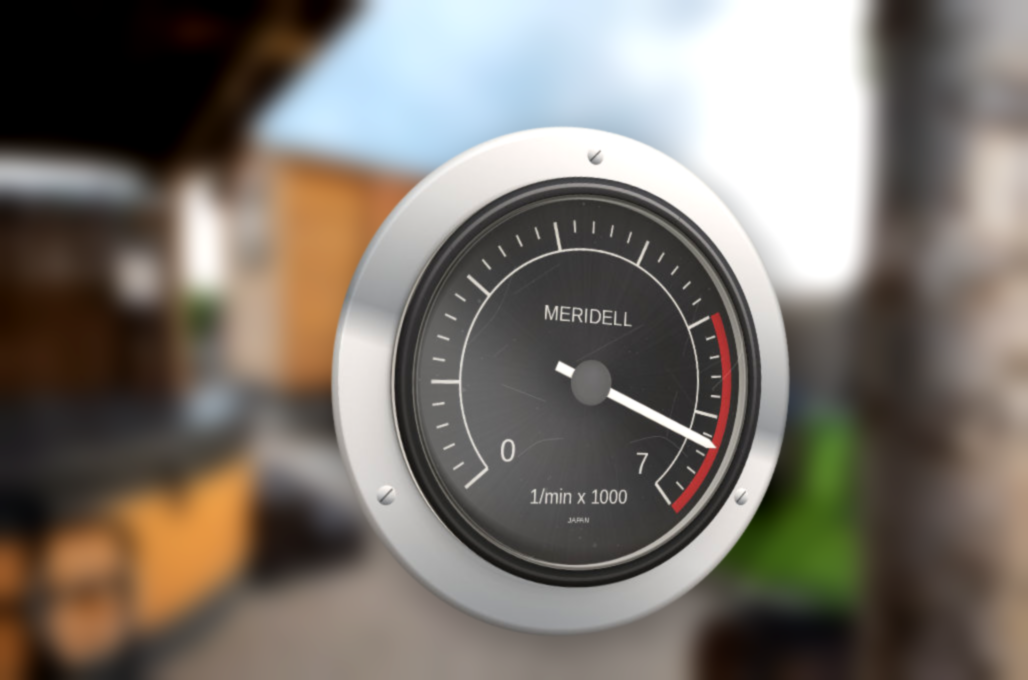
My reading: **6300** rpm
